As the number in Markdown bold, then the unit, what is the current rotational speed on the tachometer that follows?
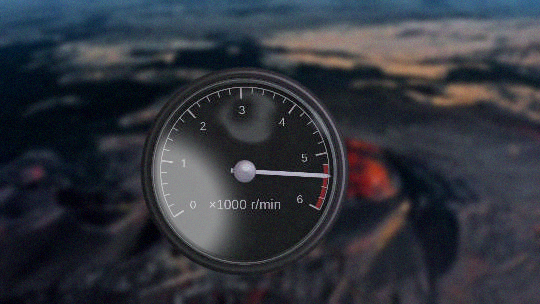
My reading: **5400** rpm
